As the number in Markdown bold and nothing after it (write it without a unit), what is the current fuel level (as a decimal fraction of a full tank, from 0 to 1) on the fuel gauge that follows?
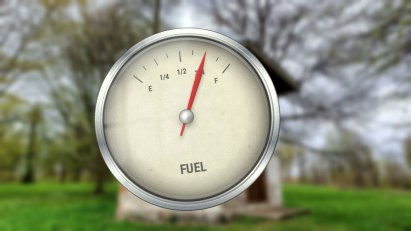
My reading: **0.75**
